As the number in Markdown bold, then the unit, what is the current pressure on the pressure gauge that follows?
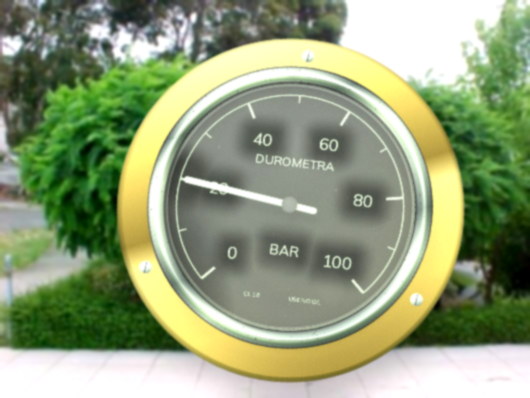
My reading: **20** bar
